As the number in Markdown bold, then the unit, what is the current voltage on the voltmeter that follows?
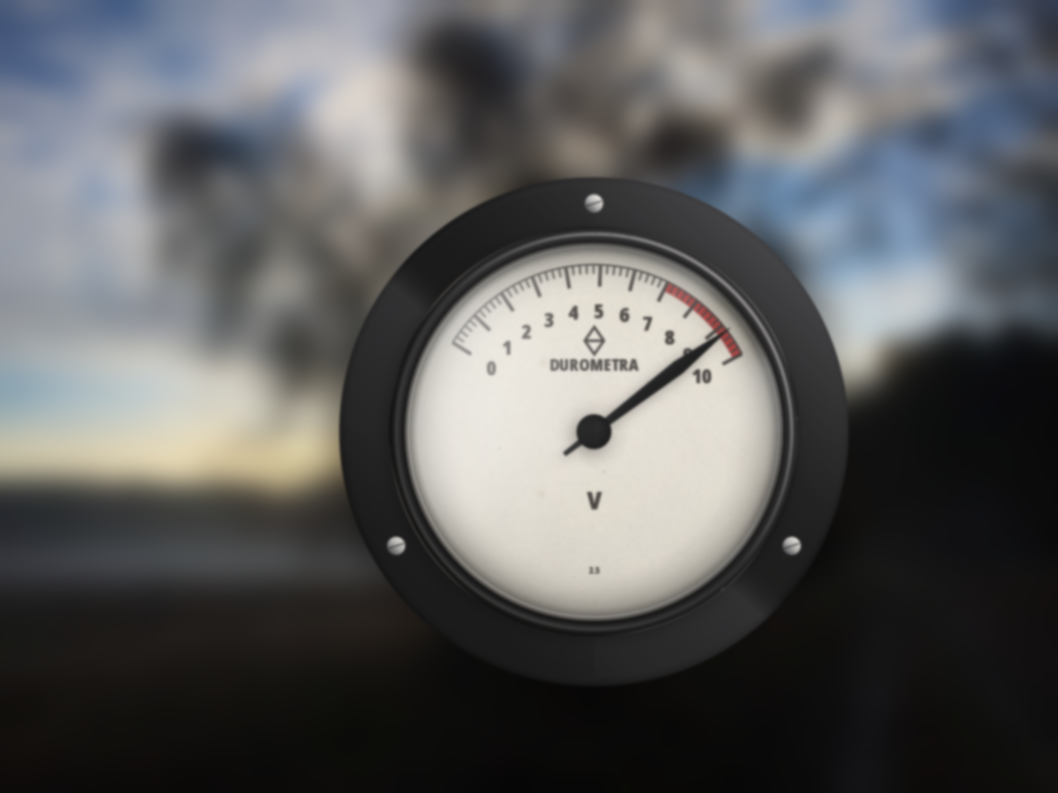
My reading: **9.2** V
